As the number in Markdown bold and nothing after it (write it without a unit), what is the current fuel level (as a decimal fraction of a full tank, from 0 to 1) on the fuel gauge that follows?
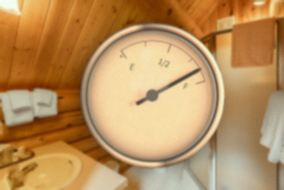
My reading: **0.875**
